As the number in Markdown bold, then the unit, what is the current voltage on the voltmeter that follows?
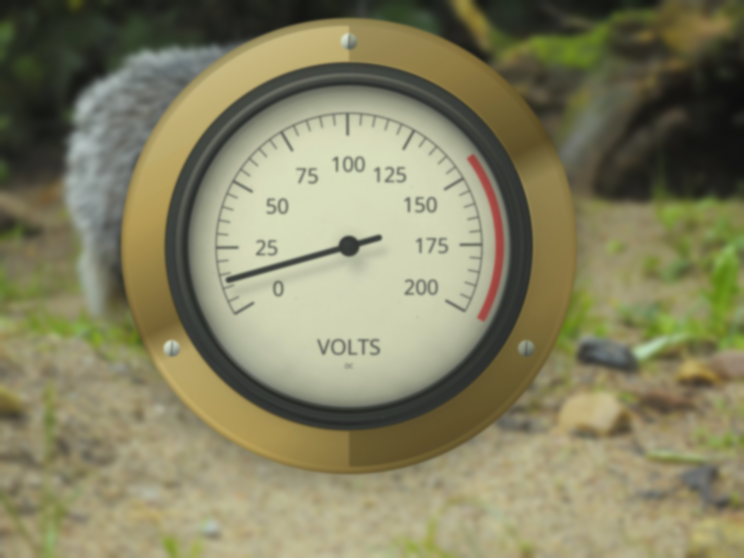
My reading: **12.5** V
